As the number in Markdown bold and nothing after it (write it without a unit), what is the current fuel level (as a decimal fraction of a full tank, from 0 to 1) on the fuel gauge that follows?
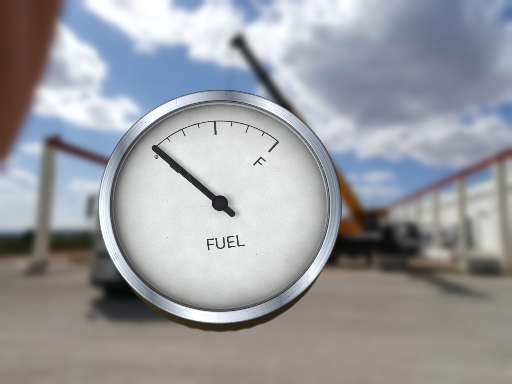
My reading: **0**
